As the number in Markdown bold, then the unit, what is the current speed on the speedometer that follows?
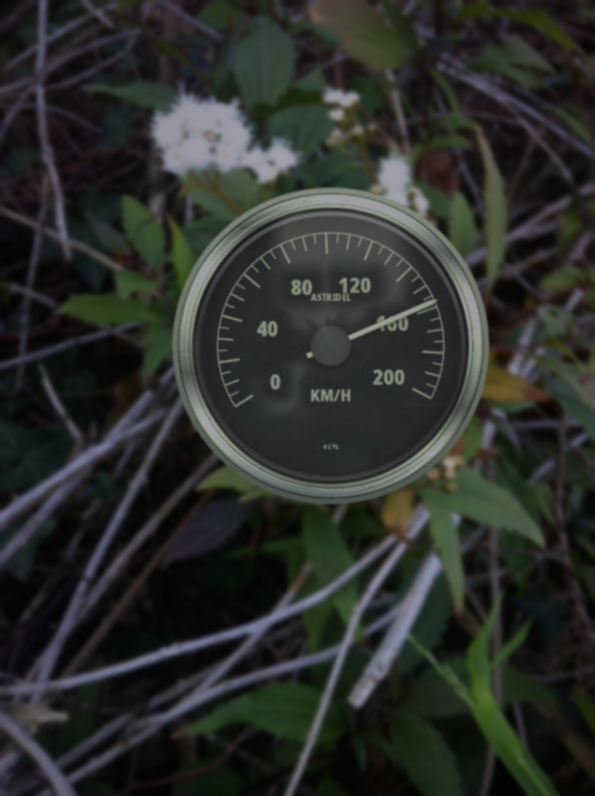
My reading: **157.5** km/h
